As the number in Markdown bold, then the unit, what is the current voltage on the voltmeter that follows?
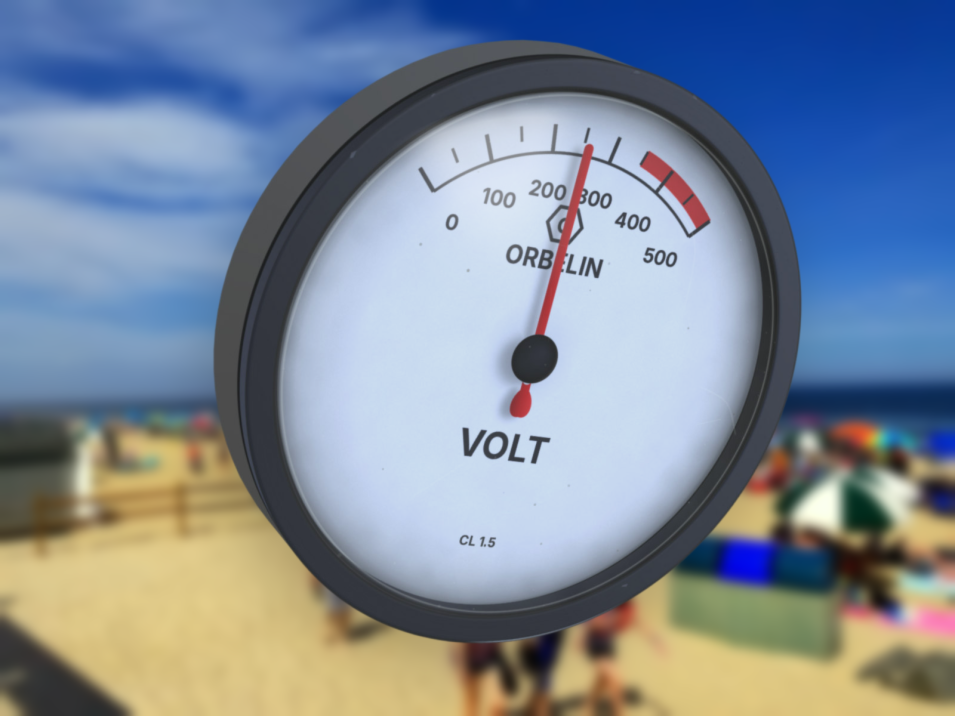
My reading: **250** V
